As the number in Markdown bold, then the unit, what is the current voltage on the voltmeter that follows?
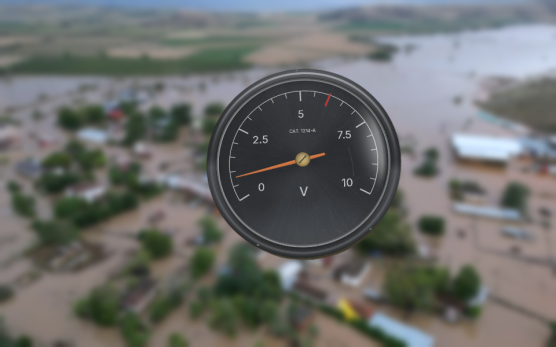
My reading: **0.75** V
